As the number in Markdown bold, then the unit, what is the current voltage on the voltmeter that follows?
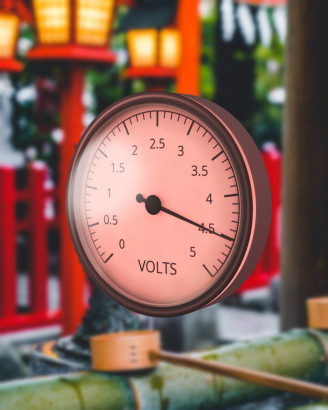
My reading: **4.5** V
